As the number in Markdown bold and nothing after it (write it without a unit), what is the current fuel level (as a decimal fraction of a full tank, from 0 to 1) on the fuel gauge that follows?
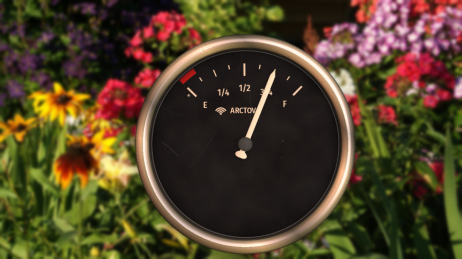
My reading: **0.75**
